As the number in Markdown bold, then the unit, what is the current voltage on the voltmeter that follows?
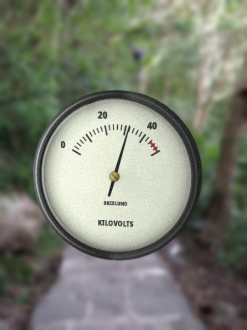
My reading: **32** kV
